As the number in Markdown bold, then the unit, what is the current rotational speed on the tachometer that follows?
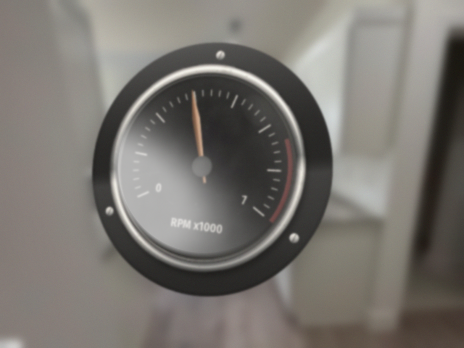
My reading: **3000** rpm
